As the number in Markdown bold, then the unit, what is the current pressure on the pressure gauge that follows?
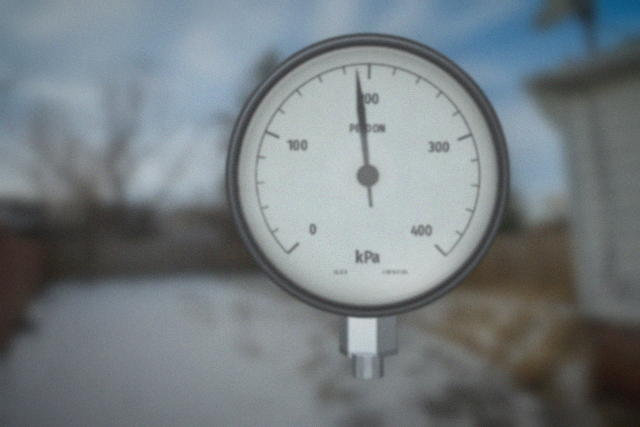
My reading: **190** kPa
